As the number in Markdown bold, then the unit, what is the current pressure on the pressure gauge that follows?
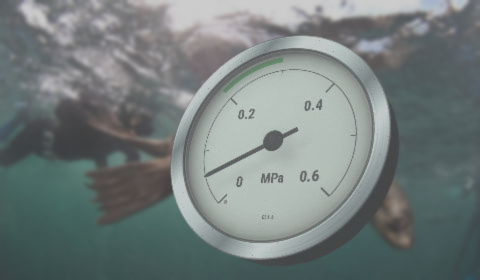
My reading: **0.05** MPa
